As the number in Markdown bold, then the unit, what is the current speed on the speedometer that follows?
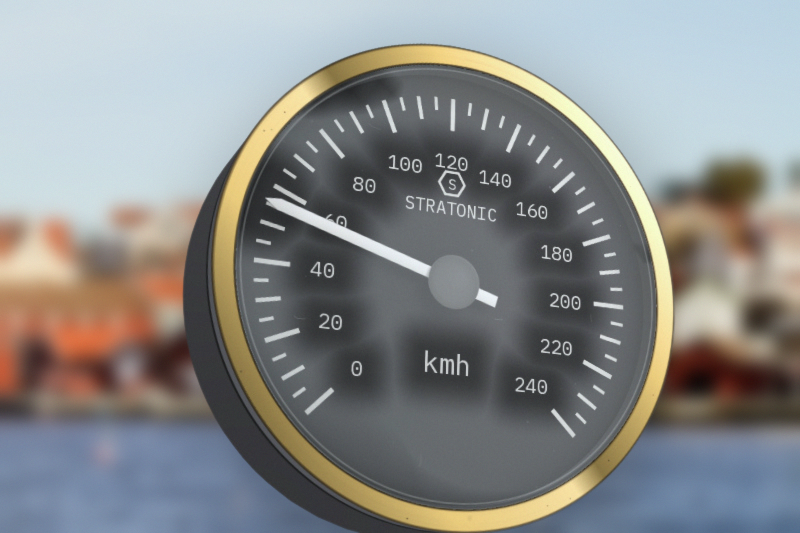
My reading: **55** km/h
